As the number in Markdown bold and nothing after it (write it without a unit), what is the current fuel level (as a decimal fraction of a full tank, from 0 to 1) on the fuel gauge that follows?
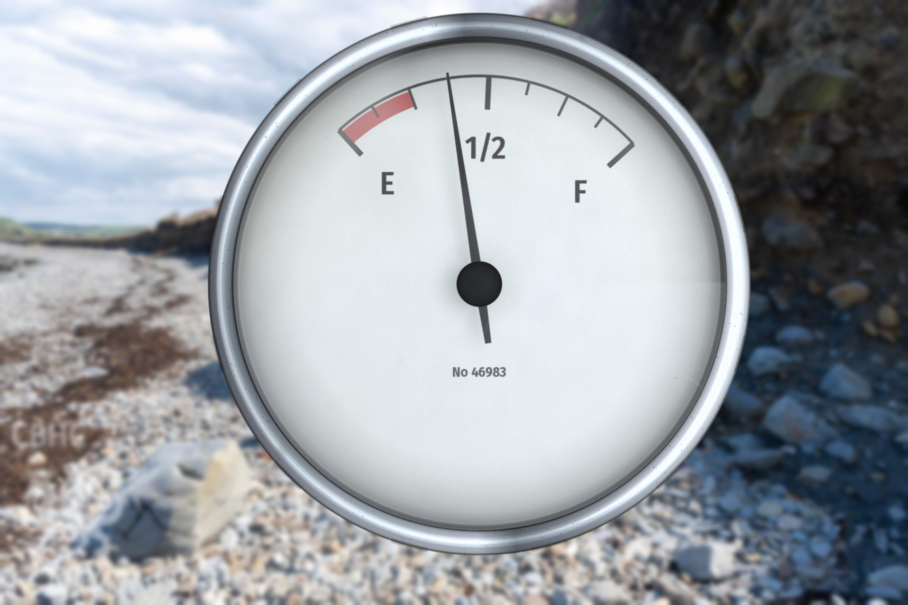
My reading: **0.375**
